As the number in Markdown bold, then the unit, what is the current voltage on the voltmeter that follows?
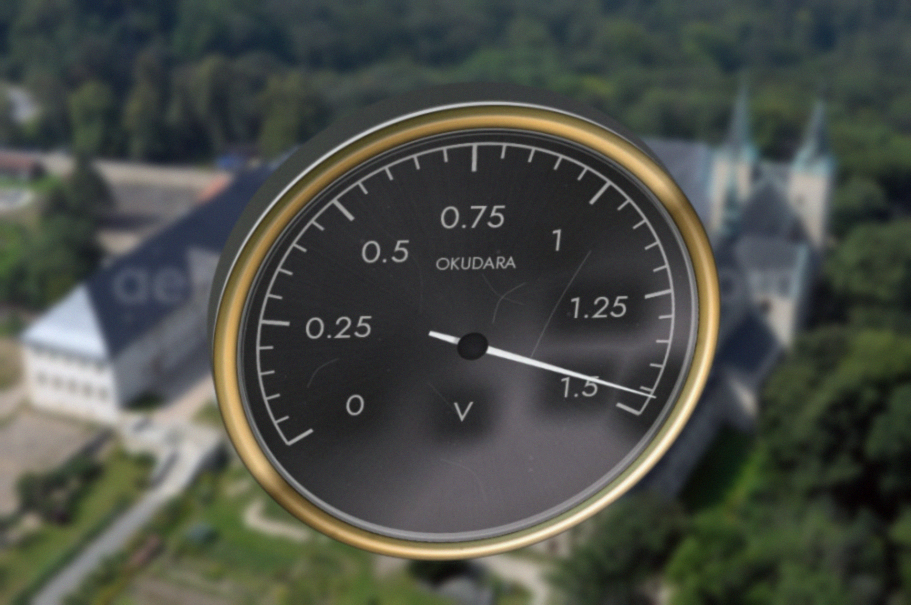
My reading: **1.45** V
